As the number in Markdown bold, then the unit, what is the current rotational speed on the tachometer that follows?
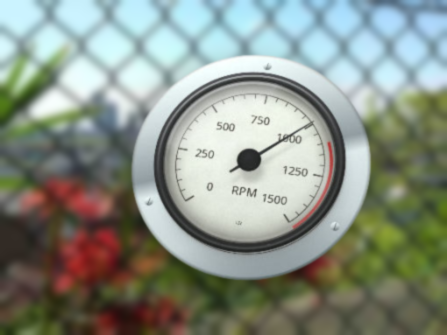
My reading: **1000** rpm
